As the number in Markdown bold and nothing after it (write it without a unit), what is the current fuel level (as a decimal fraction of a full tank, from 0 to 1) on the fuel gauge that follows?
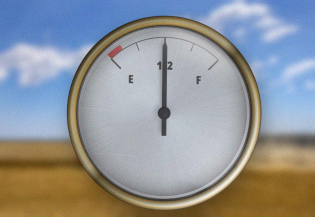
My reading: **0.5**
